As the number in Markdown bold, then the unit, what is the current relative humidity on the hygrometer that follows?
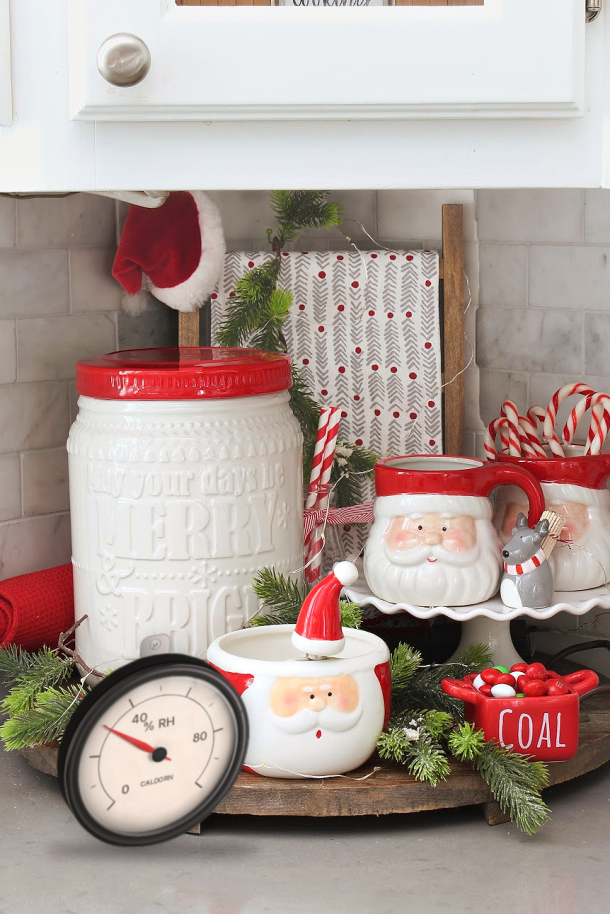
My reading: **30** %
